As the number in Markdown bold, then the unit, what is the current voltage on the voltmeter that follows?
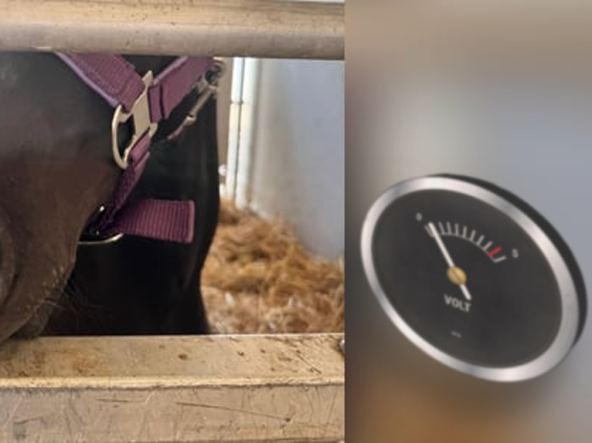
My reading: **0.5** V
